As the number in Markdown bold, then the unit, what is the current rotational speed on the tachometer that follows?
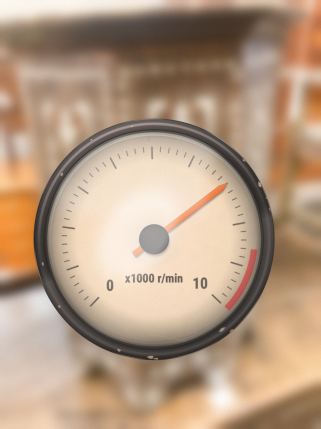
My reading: **7000** rpm
